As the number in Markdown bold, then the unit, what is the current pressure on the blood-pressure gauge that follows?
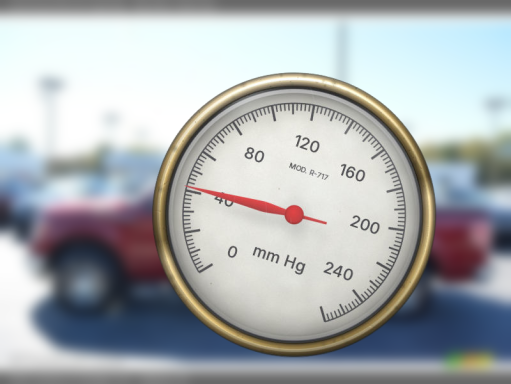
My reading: **42** mmHg
